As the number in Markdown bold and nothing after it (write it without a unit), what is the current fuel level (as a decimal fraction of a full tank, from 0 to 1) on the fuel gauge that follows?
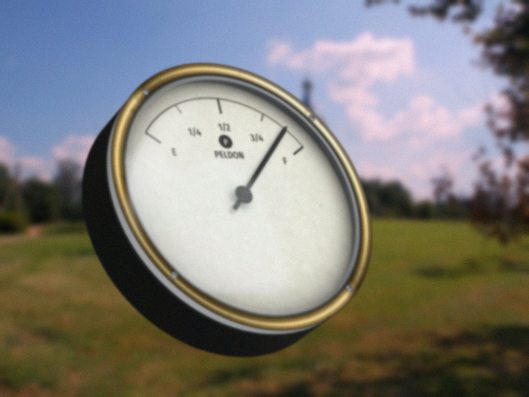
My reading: **0.875**
